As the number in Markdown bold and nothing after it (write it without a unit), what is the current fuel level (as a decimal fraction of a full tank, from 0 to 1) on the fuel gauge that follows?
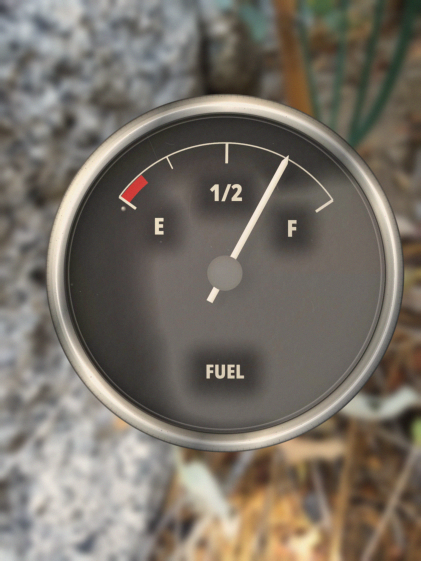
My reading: **0.75**
